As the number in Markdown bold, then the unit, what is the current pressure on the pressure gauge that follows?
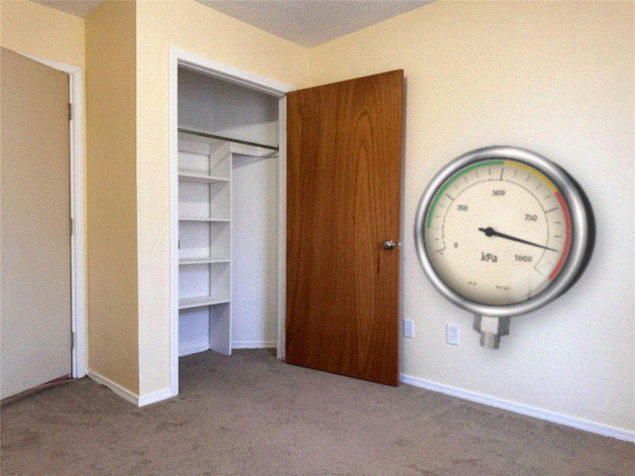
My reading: **900** kPa
